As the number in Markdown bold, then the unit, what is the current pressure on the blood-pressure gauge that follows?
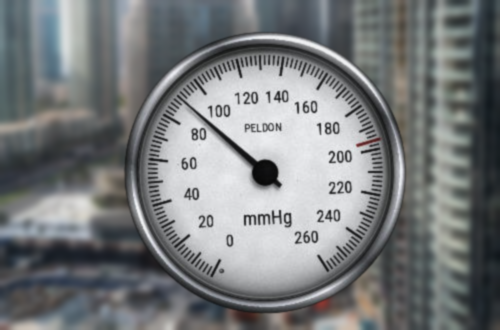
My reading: **90** mmHg
